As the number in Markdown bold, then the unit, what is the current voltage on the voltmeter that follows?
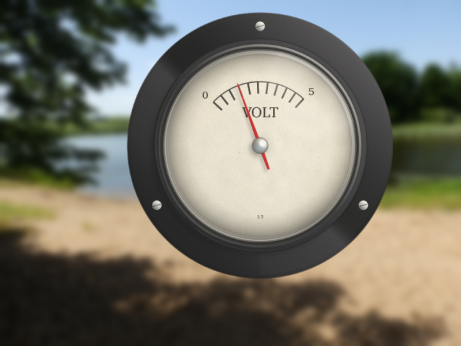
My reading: **1.5** V
